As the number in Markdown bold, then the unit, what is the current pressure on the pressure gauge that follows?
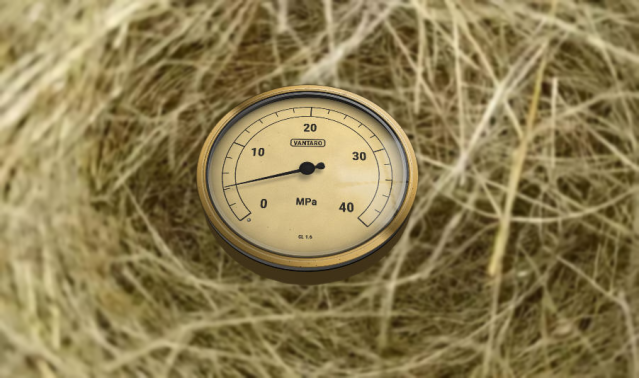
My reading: **4** MPa
